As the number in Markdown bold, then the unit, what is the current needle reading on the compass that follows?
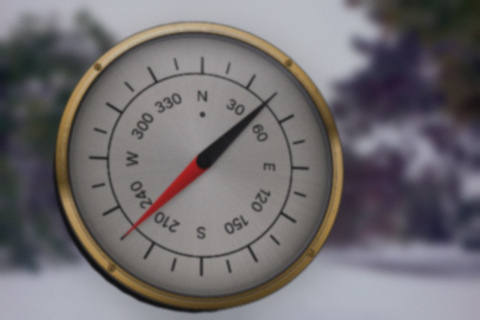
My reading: **225** °
